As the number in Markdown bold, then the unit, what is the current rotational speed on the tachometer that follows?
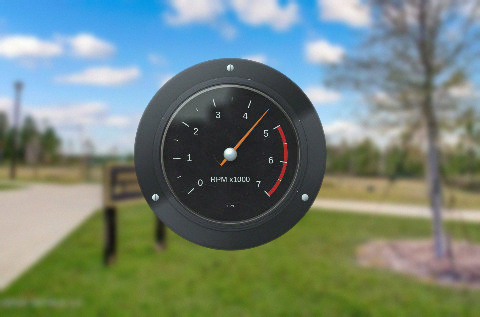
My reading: **4500** rpm
